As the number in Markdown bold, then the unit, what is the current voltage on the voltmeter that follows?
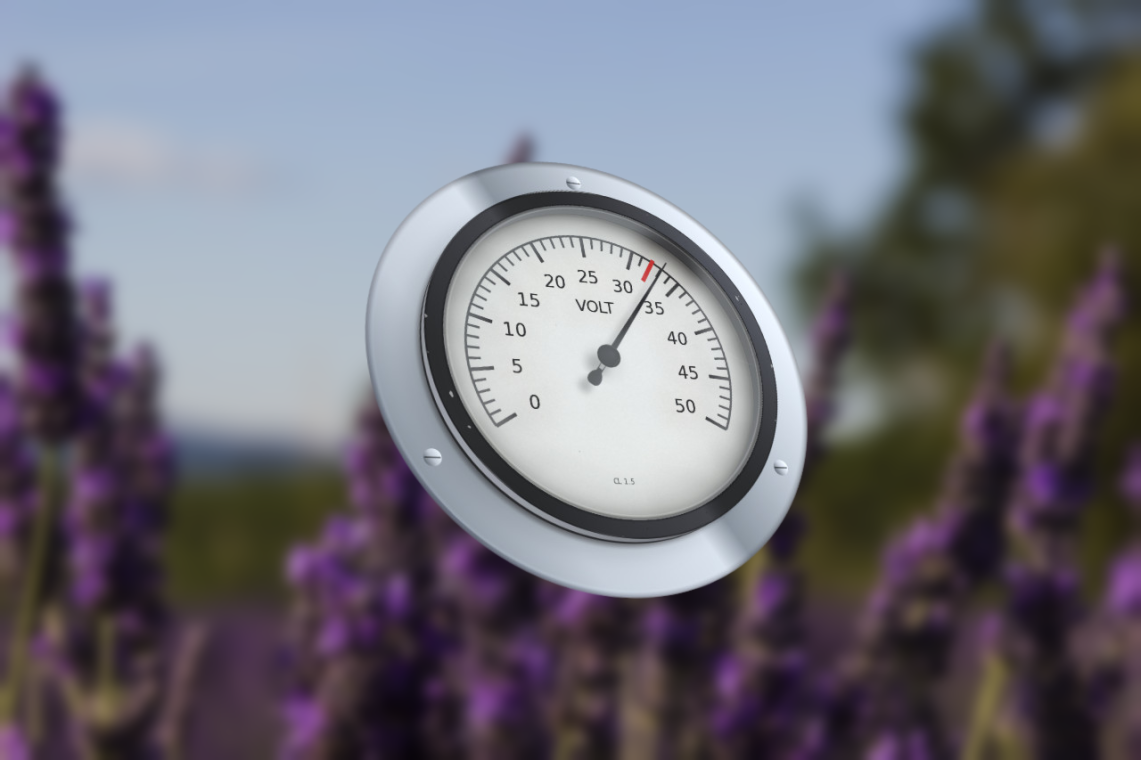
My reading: **33** V
